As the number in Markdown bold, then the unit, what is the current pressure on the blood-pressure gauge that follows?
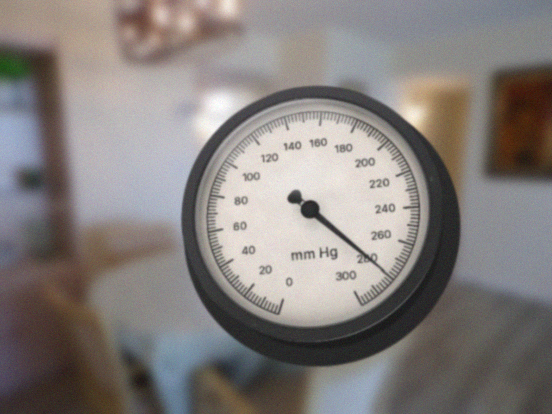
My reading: **280** mmHg
